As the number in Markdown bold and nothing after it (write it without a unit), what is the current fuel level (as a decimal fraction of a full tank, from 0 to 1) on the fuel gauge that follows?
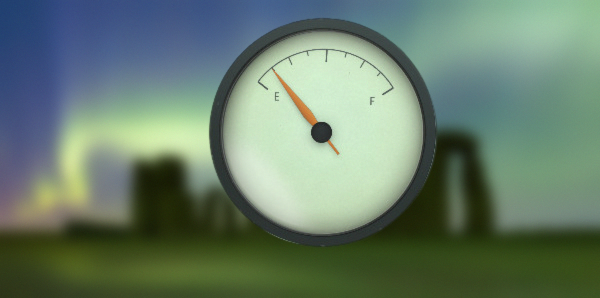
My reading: **0.125**
